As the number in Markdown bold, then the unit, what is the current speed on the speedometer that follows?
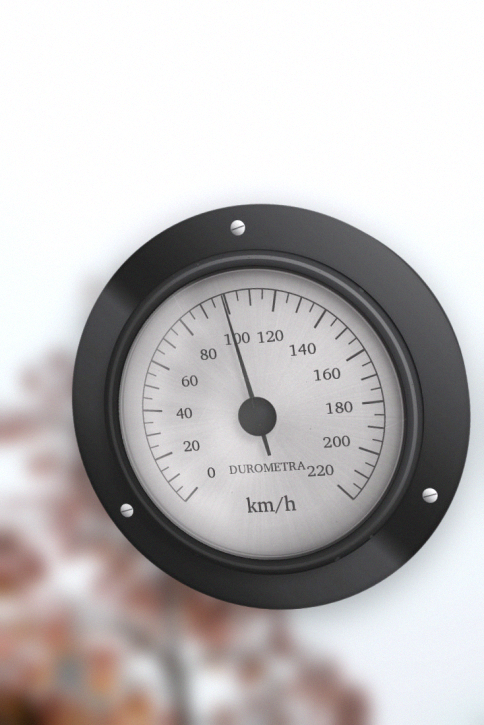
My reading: **100** km/h
